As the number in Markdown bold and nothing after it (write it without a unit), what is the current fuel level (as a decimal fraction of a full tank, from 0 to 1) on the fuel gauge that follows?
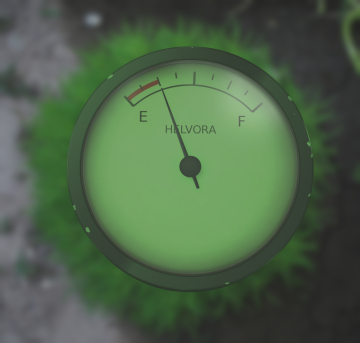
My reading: **0.25**
